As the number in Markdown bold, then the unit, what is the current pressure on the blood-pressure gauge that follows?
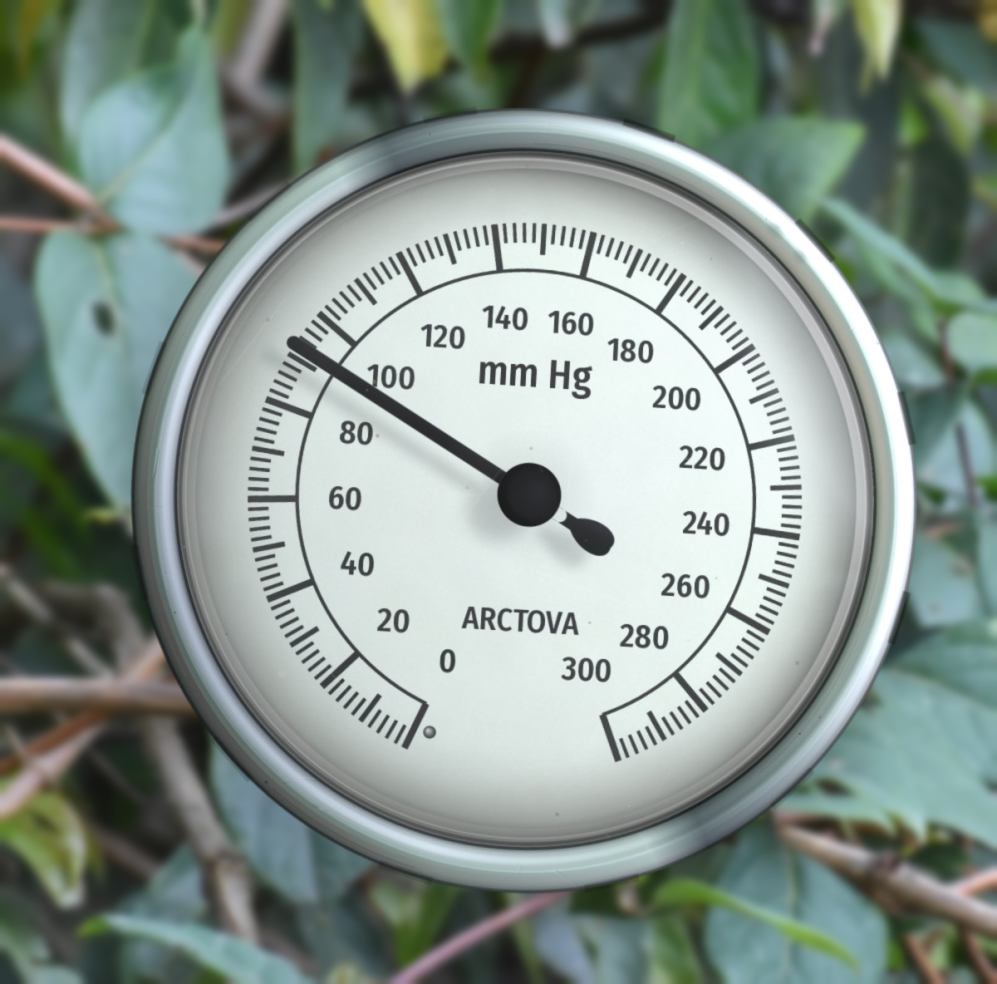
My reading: **92** mmHg
